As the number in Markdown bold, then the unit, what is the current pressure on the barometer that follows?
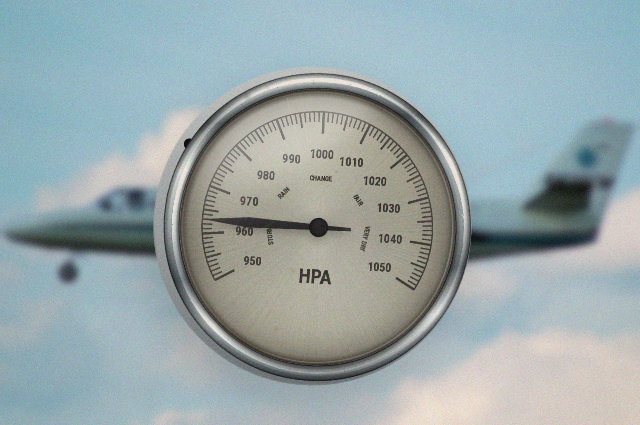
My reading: **963** hPa
